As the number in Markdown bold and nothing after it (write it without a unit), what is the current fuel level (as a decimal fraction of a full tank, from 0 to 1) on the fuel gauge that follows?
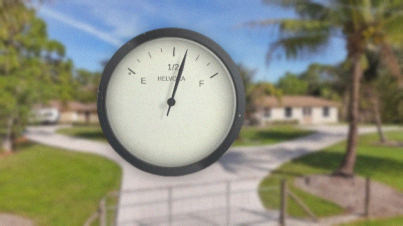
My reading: **0.625**
